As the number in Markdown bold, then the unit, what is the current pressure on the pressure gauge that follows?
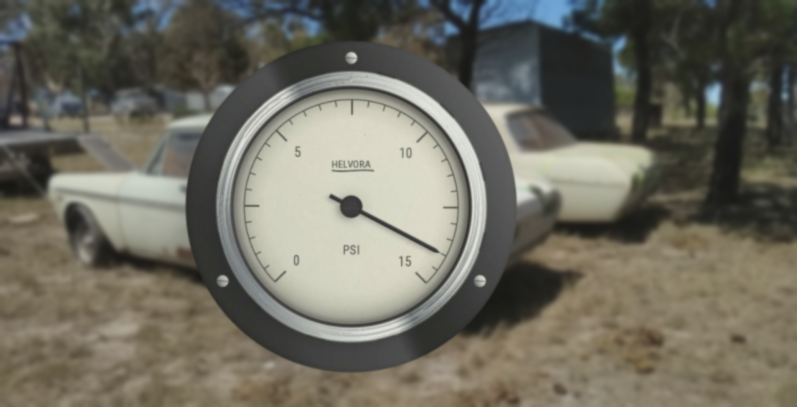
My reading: **14** psi
